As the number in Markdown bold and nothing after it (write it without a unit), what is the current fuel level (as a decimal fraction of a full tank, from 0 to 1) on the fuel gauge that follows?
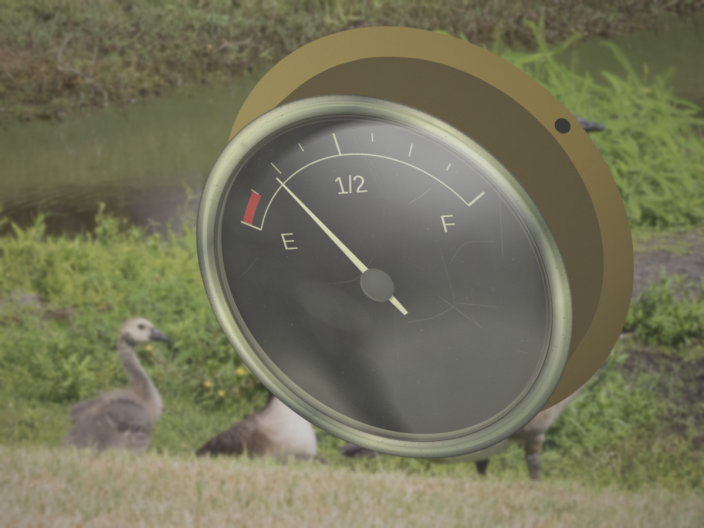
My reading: **0.25**
